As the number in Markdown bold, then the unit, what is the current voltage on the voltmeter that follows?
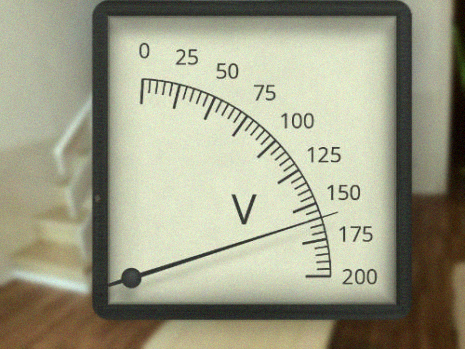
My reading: **160** V
